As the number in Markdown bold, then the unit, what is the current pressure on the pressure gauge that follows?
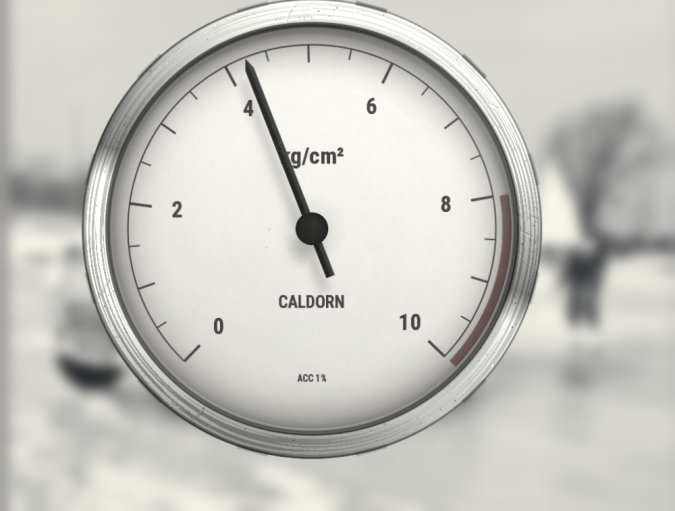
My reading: **4.25** kg/cm²
